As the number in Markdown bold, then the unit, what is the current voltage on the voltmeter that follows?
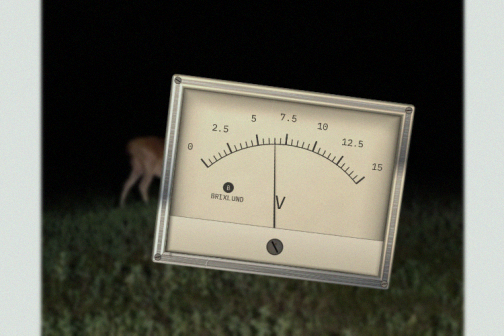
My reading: **6.5** V
